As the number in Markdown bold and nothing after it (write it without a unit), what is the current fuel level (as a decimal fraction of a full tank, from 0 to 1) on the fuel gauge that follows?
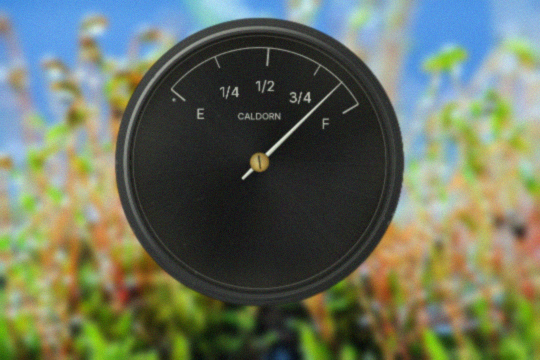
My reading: **0.875**
